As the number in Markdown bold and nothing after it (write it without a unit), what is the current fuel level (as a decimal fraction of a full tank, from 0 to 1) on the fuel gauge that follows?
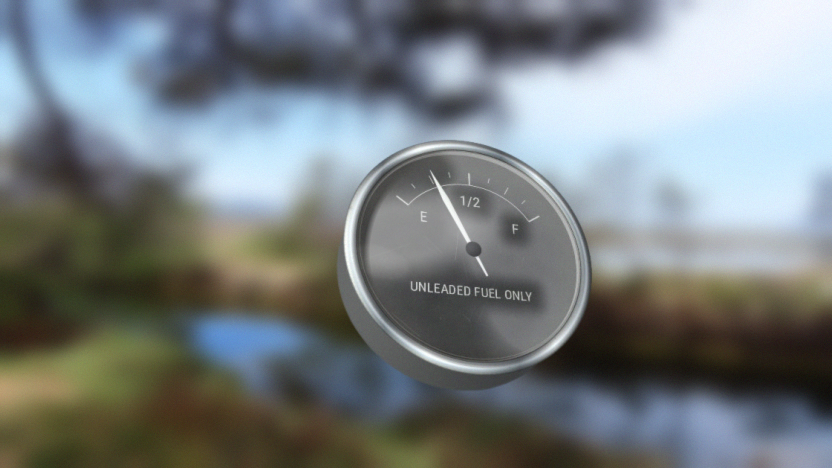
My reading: **0.25**
